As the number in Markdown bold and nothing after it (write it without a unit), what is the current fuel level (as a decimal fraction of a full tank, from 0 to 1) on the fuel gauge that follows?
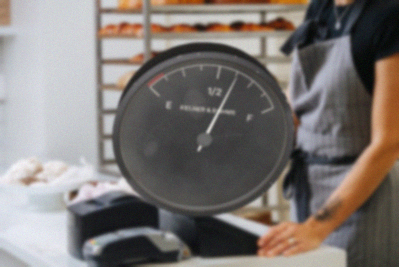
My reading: **0.625**
